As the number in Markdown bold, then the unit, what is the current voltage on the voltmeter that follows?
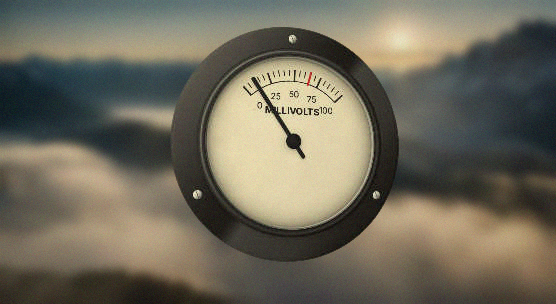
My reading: **10** mV
